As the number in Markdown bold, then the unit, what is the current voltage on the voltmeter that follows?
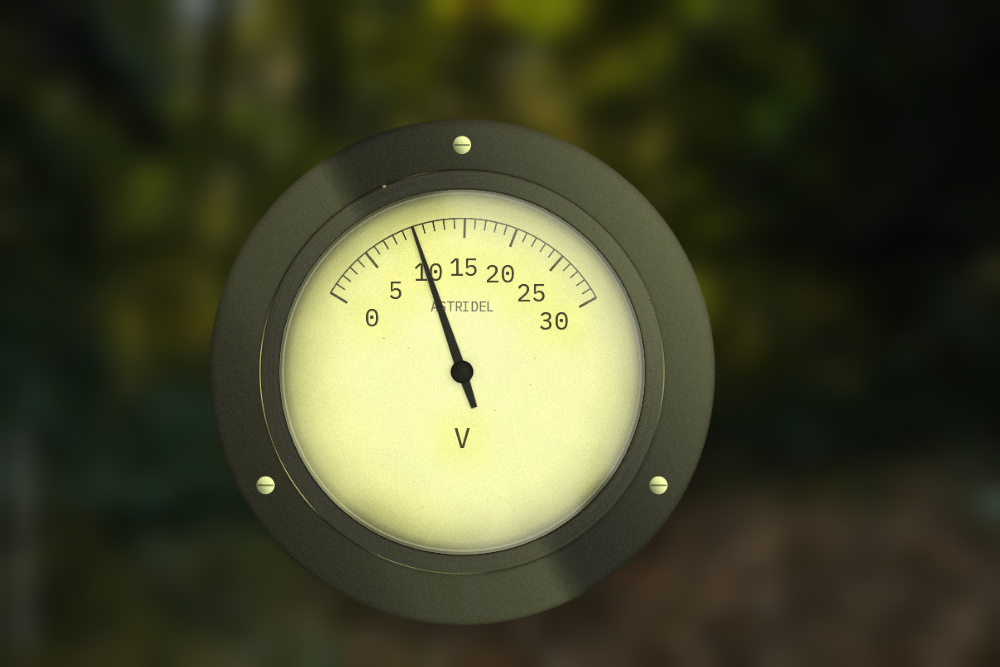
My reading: **10** V
